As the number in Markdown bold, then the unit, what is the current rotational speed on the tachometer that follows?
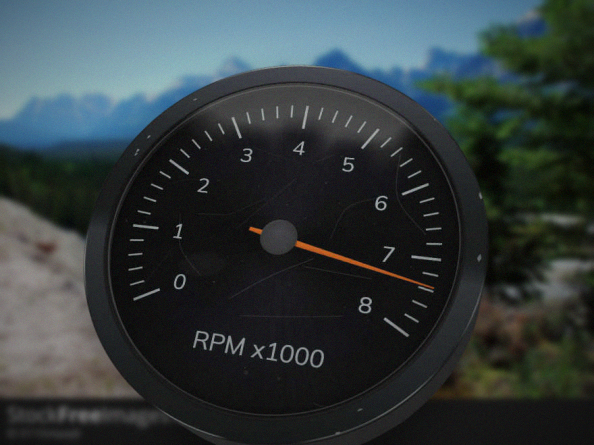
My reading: **7400** rpm
